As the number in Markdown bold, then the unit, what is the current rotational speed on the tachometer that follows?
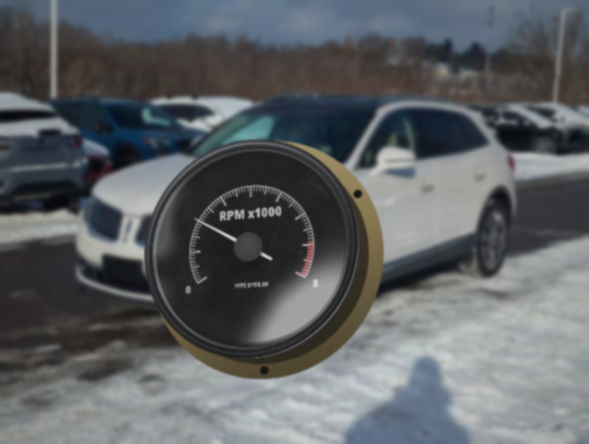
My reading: **2000** rpm
